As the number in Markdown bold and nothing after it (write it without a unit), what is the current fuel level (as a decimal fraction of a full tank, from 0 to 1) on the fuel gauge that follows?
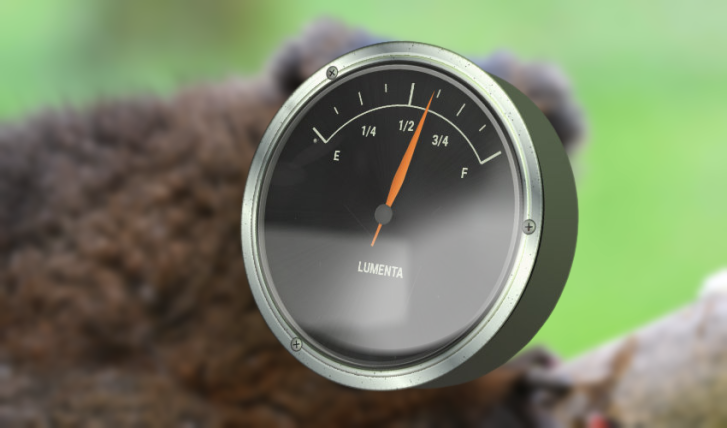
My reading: **0.625**
